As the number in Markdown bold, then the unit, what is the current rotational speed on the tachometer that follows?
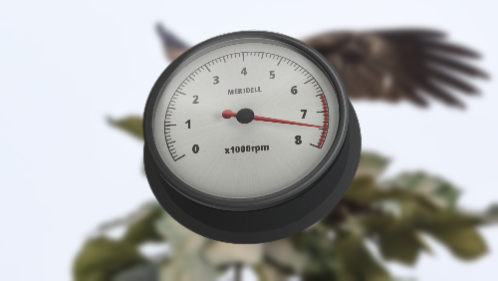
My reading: **7500** rpm
